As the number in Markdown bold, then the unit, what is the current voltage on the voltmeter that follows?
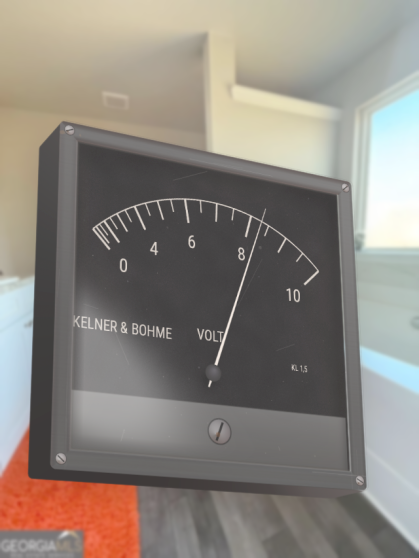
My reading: **8.25** V
